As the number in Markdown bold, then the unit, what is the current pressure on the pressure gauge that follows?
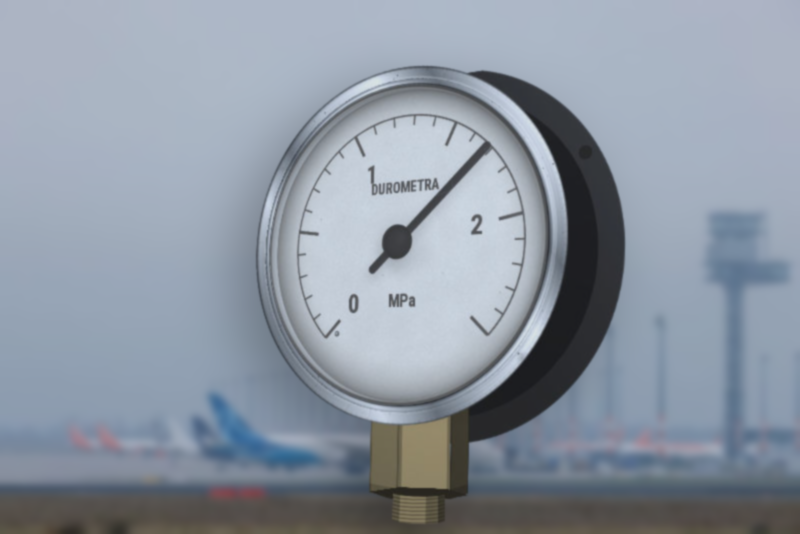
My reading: **1.7** MPa
